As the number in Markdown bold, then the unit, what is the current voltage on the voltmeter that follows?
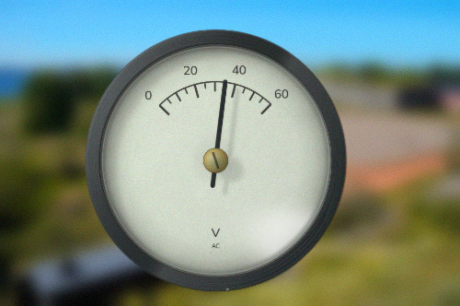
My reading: **35** V
